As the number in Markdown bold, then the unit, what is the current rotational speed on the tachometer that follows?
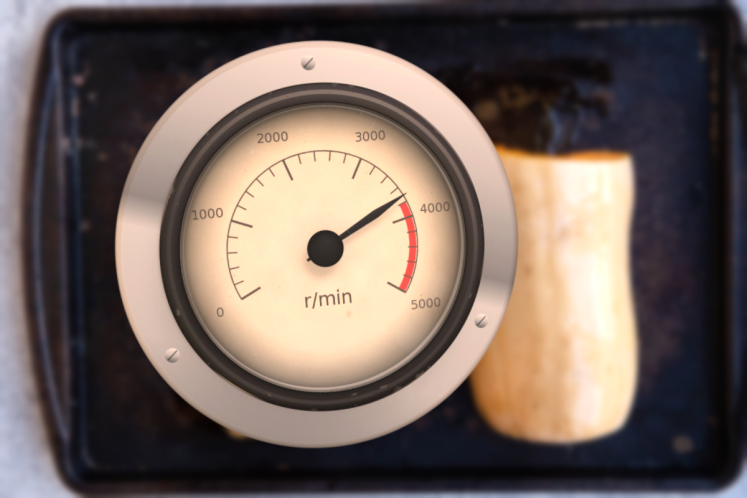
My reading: **3700** rpm
